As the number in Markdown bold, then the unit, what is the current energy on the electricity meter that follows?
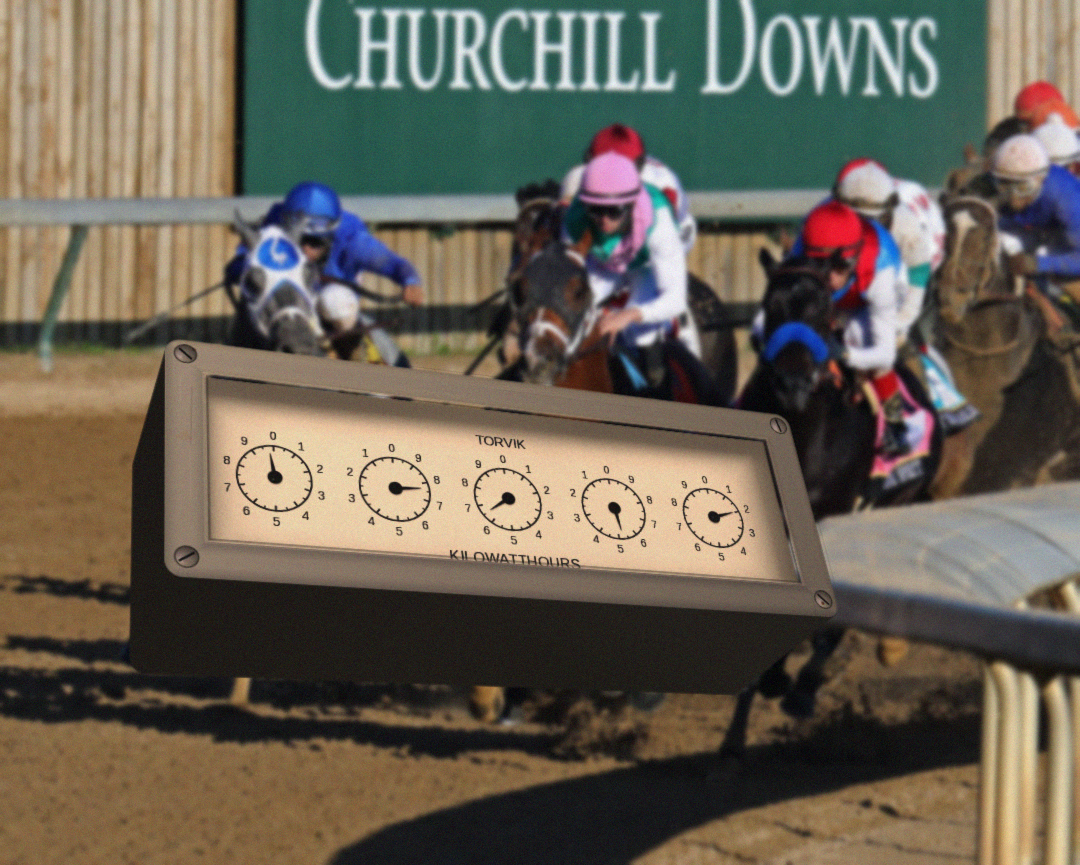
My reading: **97652** kWh
